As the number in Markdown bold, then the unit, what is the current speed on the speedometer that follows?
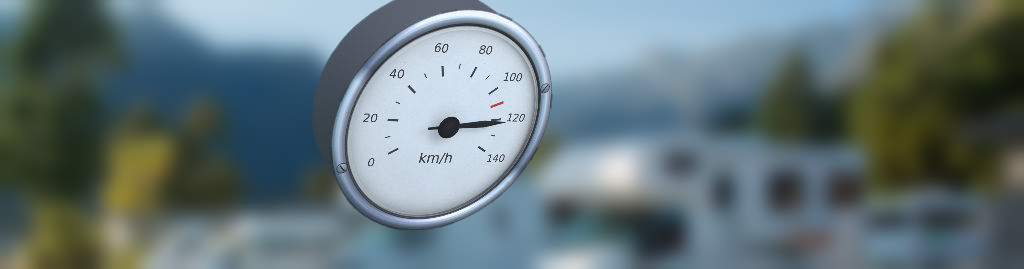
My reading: **120** km/h
